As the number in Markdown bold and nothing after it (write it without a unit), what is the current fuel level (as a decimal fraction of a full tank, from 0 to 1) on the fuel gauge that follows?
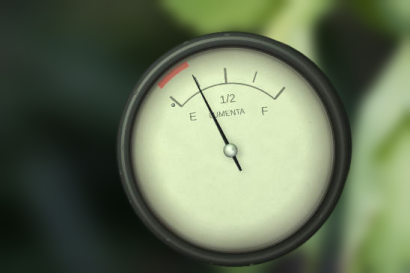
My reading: **0.25**
